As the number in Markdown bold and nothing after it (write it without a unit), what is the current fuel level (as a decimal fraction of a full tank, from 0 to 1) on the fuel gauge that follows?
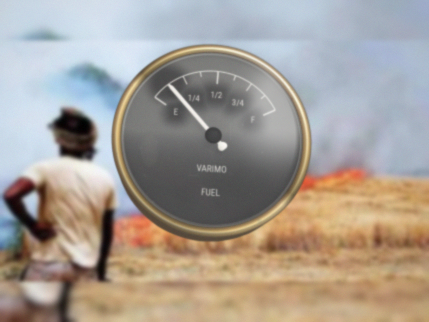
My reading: **0.125**
